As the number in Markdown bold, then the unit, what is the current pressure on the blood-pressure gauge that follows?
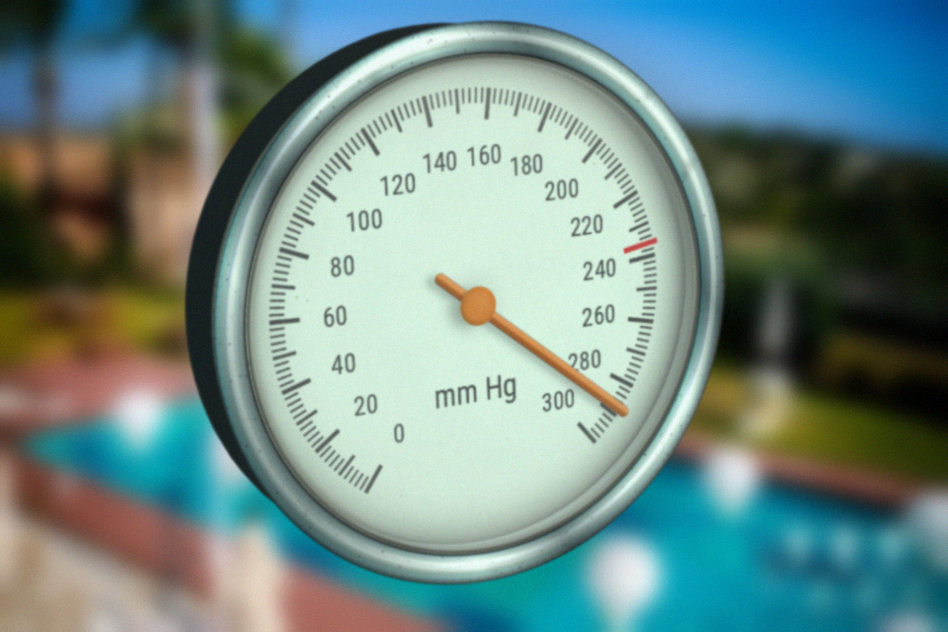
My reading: **288** mmHg
